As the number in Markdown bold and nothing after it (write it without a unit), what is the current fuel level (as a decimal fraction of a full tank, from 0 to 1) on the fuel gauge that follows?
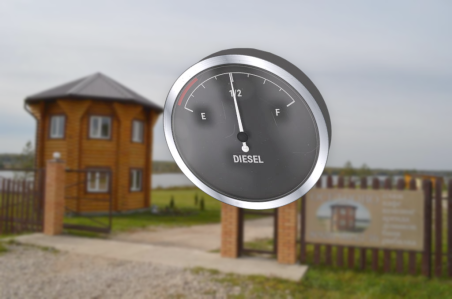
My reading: **0.5**
